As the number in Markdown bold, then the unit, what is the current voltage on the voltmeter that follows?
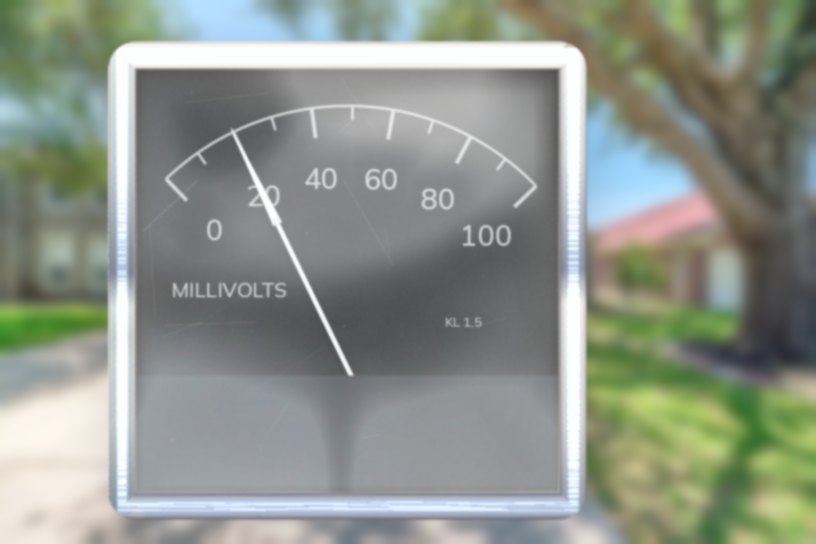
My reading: **20** mV
